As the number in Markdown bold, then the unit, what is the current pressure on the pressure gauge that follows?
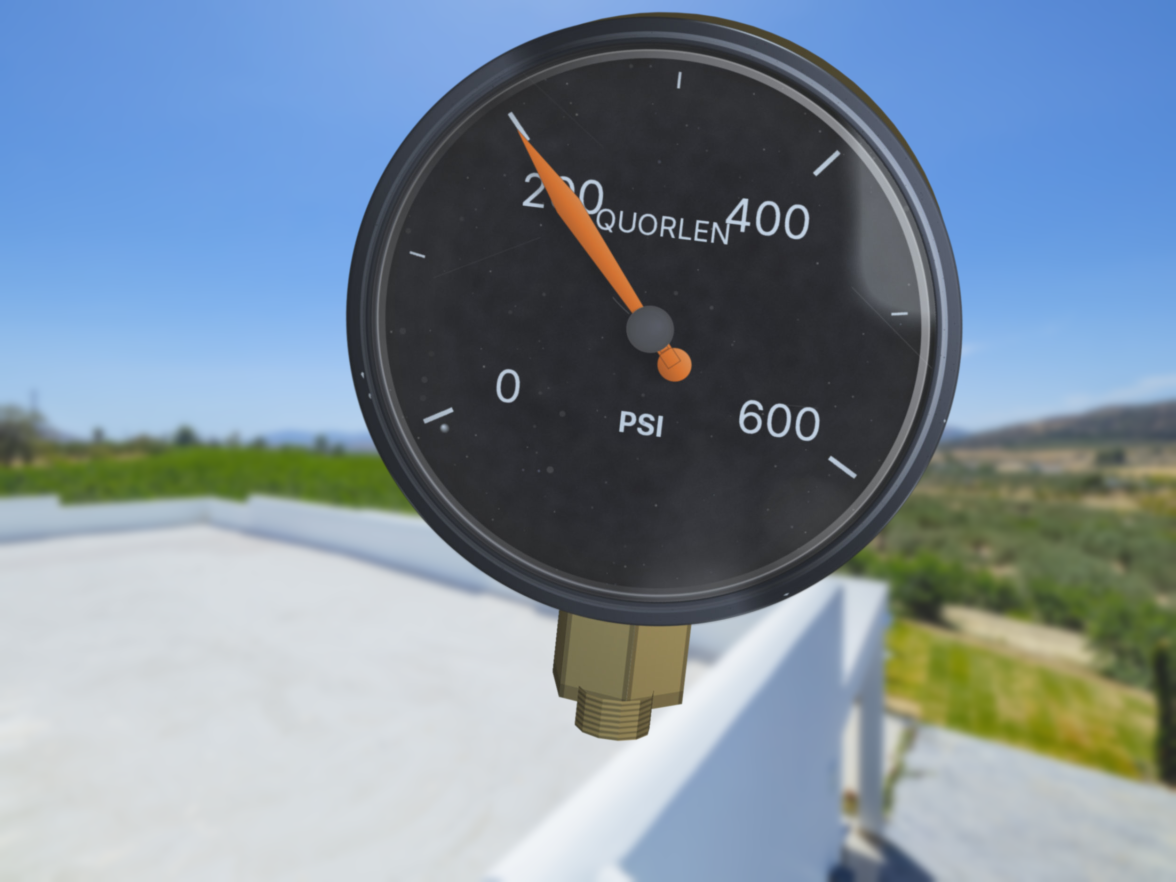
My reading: **200** psi
